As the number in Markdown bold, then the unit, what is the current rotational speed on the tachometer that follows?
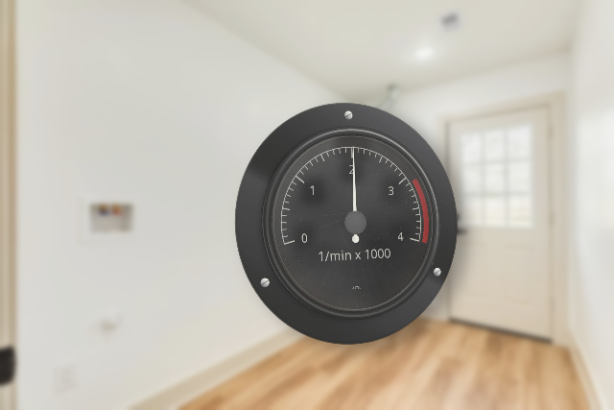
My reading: **2000** rpm
